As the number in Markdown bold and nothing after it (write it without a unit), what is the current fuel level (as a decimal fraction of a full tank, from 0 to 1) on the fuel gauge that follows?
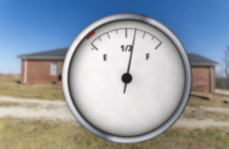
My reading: **0.625**
